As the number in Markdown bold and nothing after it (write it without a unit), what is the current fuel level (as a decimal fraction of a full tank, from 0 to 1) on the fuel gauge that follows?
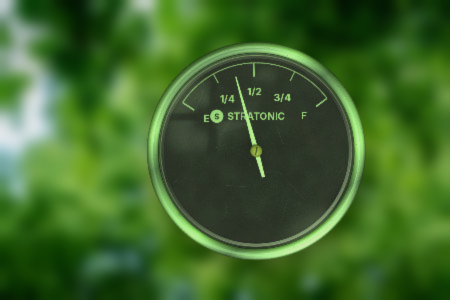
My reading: **0.375**
